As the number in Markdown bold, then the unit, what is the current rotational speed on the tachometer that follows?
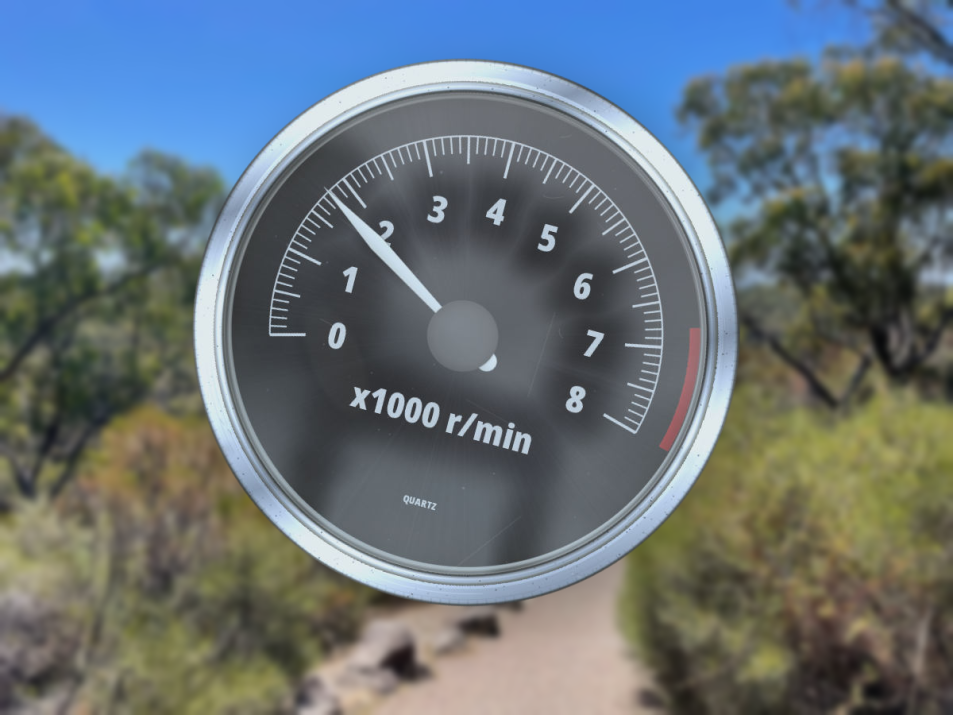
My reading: **1800** rpm
